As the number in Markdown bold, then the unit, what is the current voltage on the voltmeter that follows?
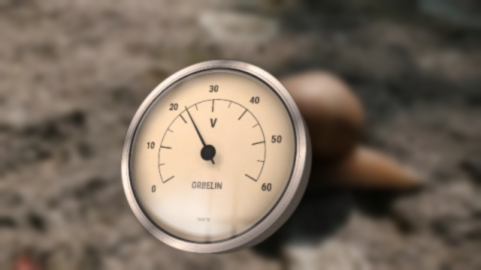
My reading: **22.5** V
